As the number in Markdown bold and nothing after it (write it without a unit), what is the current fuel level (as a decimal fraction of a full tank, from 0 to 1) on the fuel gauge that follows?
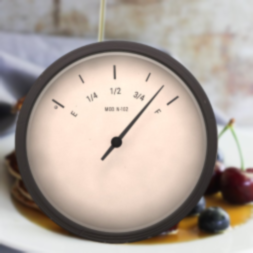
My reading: **0.875**
